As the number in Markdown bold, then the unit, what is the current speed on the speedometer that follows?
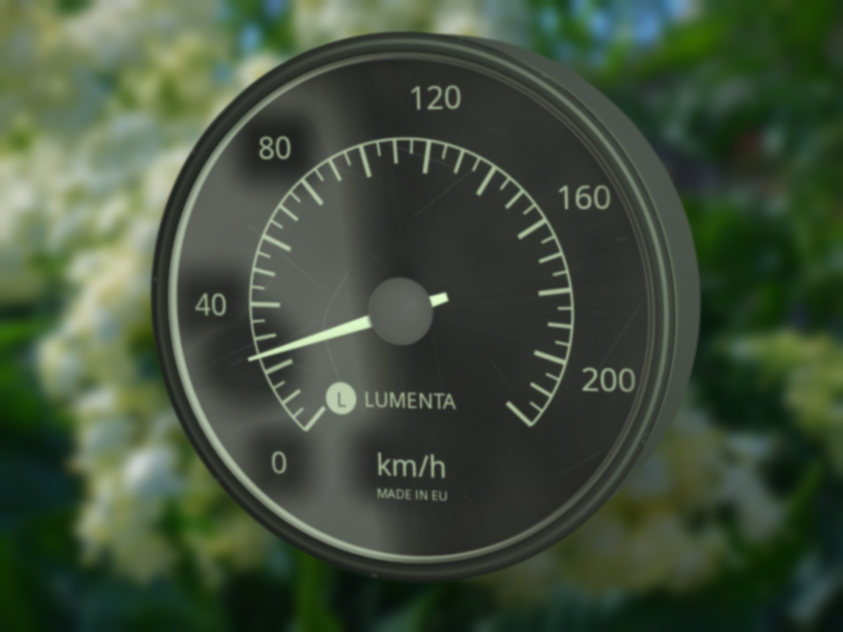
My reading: **25** km/h
